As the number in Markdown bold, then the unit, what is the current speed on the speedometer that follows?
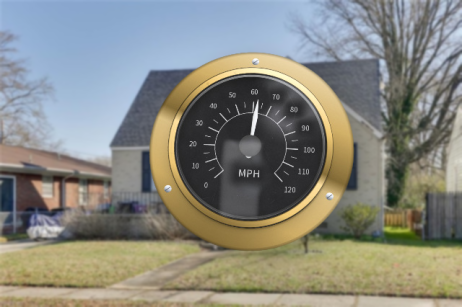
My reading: **62.5** mph
